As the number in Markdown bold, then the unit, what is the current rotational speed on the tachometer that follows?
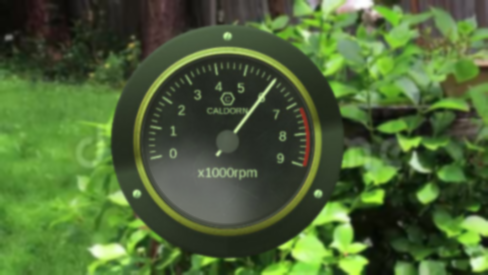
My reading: **6000** rpm
